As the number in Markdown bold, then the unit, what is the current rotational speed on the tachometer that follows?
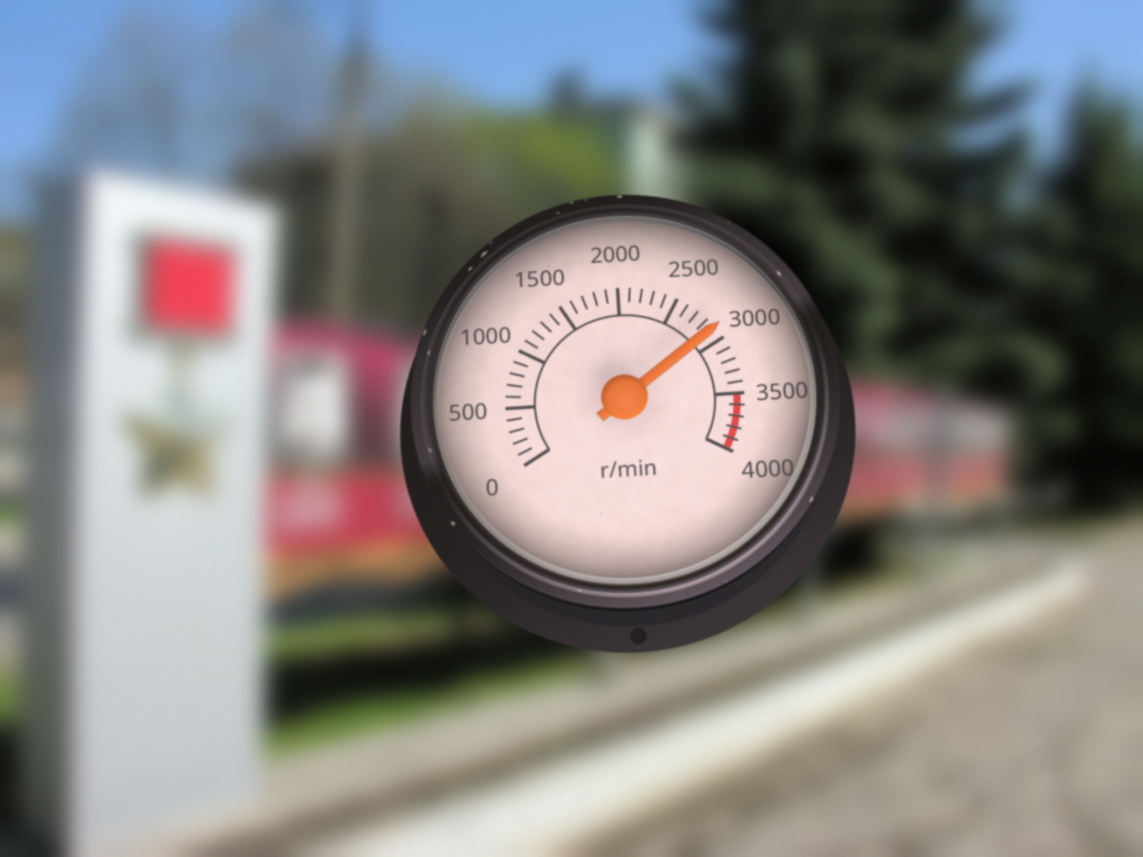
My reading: **2900** rpm
